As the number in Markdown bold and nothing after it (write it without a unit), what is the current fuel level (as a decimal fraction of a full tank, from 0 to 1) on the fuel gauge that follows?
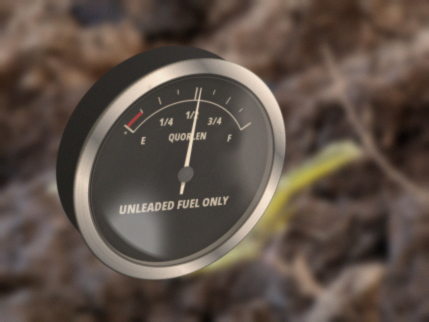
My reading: **0.5**
